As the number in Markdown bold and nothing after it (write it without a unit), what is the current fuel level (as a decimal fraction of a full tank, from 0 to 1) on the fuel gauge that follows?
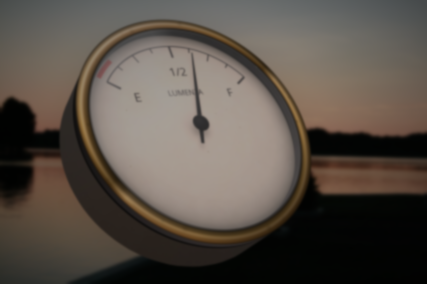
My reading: **0.625**
